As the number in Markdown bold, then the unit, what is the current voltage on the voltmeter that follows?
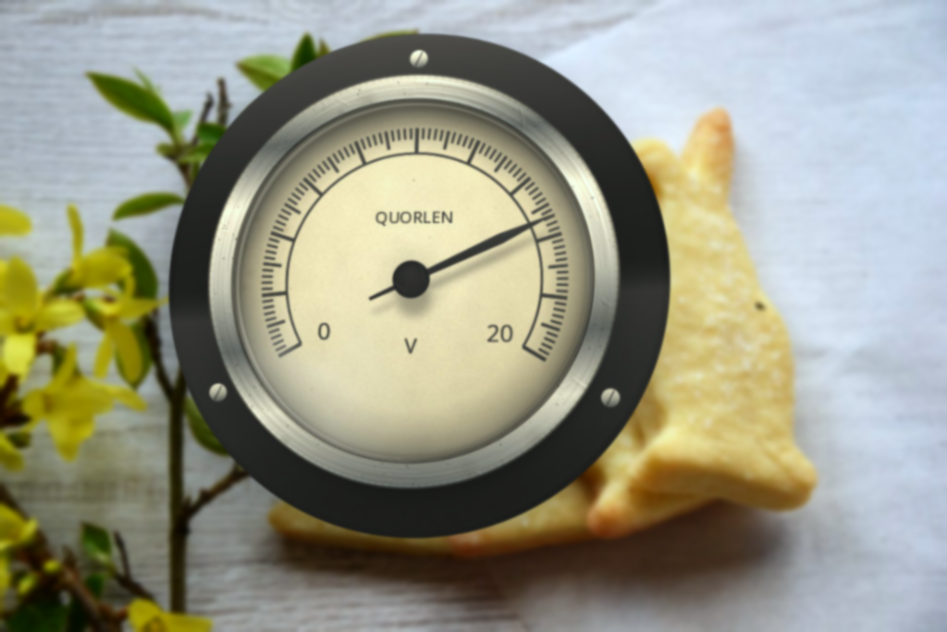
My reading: **15.4** V
